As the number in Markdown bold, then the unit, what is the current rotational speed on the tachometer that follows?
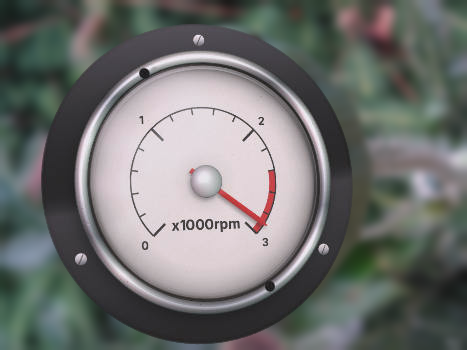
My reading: **2900** rpm
